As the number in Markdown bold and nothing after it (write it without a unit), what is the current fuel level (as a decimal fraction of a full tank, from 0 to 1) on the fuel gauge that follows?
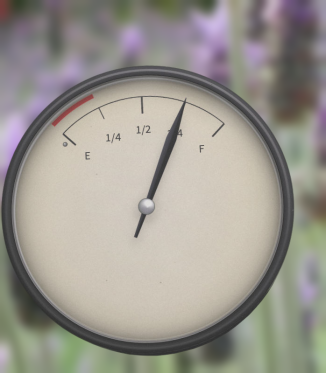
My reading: **0.75**
